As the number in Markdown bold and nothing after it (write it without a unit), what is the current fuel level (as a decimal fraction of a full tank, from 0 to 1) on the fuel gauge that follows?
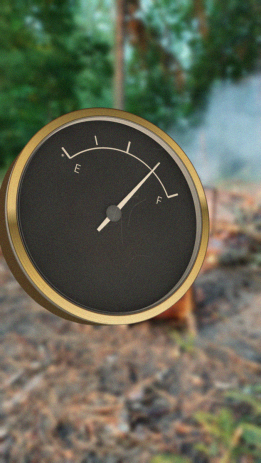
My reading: **0.75**
